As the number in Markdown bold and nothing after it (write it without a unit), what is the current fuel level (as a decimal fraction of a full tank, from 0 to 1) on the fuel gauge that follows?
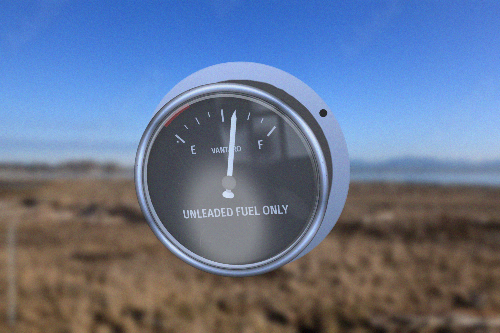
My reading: **0.625**
